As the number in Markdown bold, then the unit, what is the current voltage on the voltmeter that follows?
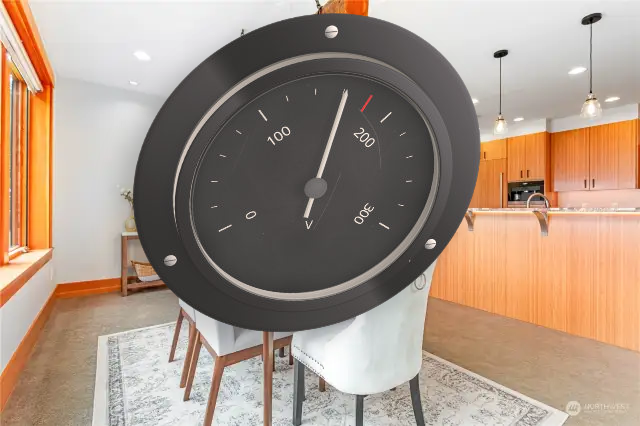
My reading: **160** V
